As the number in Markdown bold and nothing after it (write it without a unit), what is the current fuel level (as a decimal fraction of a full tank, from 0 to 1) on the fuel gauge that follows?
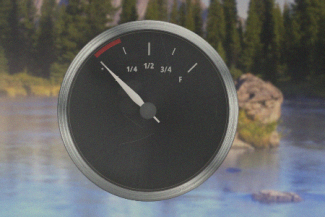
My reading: **0**
